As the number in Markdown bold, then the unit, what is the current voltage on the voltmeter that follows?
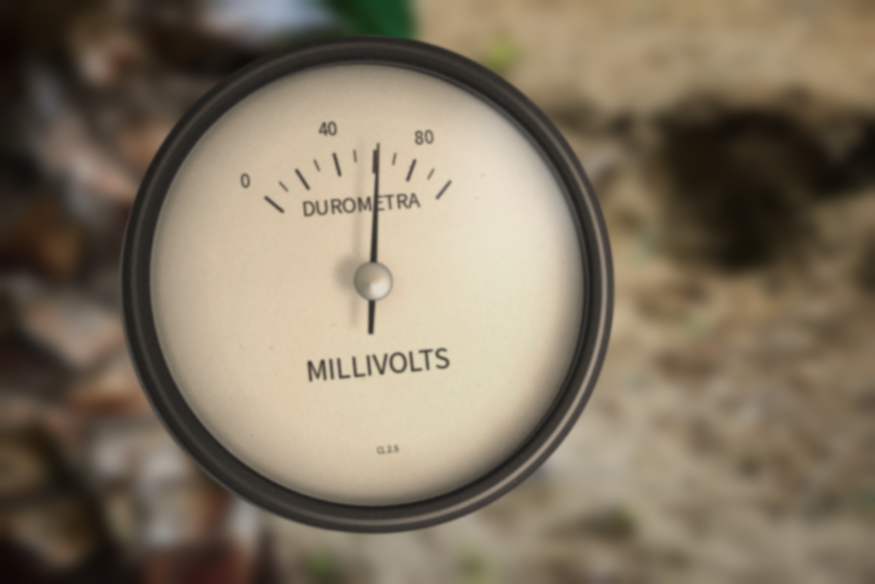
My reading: **60** mV
